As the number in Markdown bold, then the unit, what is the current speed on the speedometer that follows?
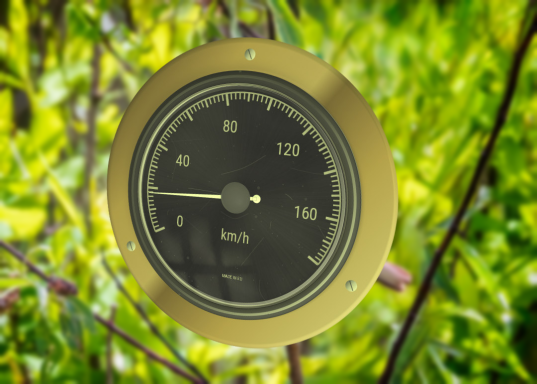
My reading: **18** km/h
